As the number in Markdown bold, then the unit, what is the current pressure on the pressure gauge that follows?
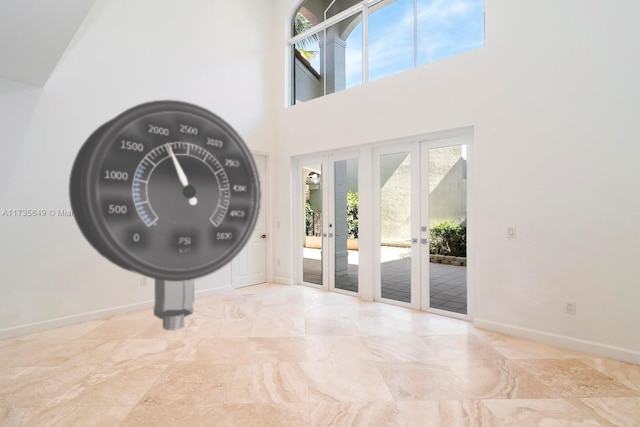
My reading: **2000** psi
